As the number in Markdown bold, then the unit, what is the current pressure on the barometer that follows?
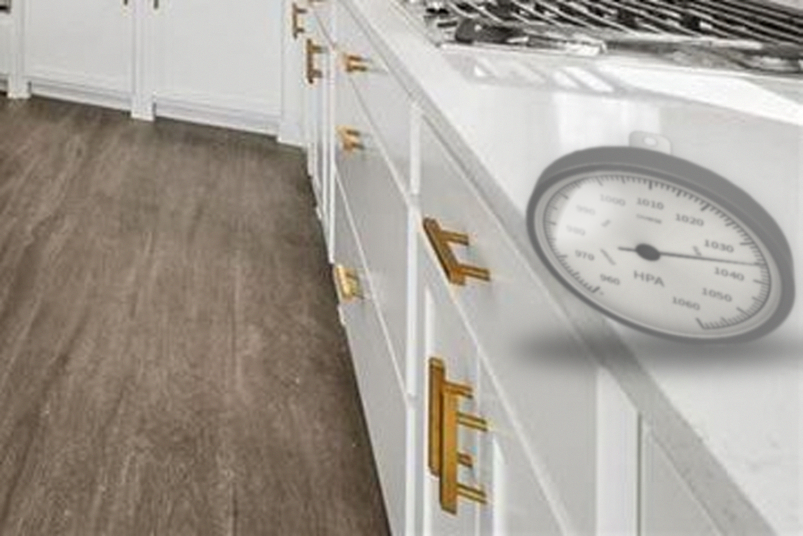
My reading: **1035** hPa
